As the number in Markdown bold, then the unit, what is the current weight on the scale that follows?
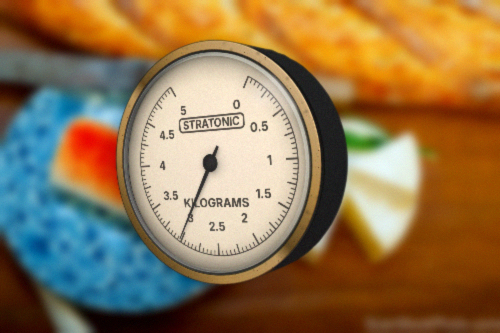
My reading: **3** kg
